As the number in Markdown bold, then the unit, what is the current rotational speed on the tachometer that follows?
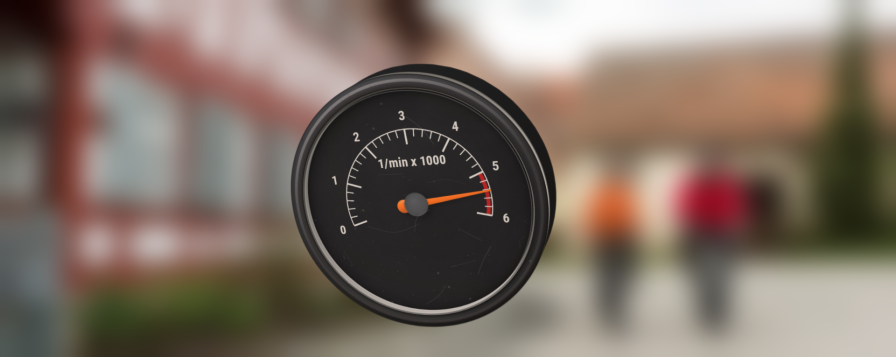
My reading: **5400** rpm
